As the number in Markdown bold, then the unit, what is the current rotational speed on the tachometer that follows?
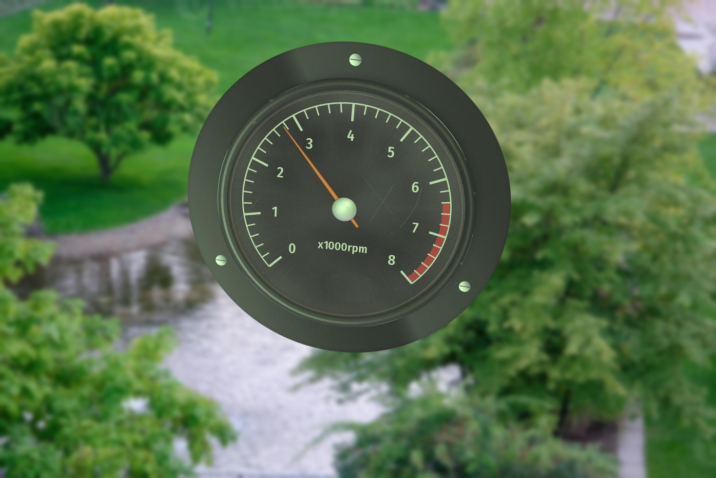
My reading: **2800** rpm
